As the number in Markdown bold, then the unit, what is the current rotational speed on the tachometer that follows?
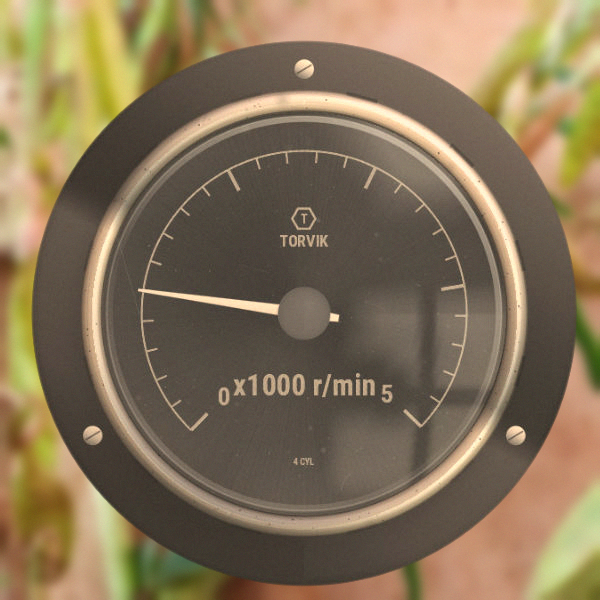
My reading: **1000** rpm
